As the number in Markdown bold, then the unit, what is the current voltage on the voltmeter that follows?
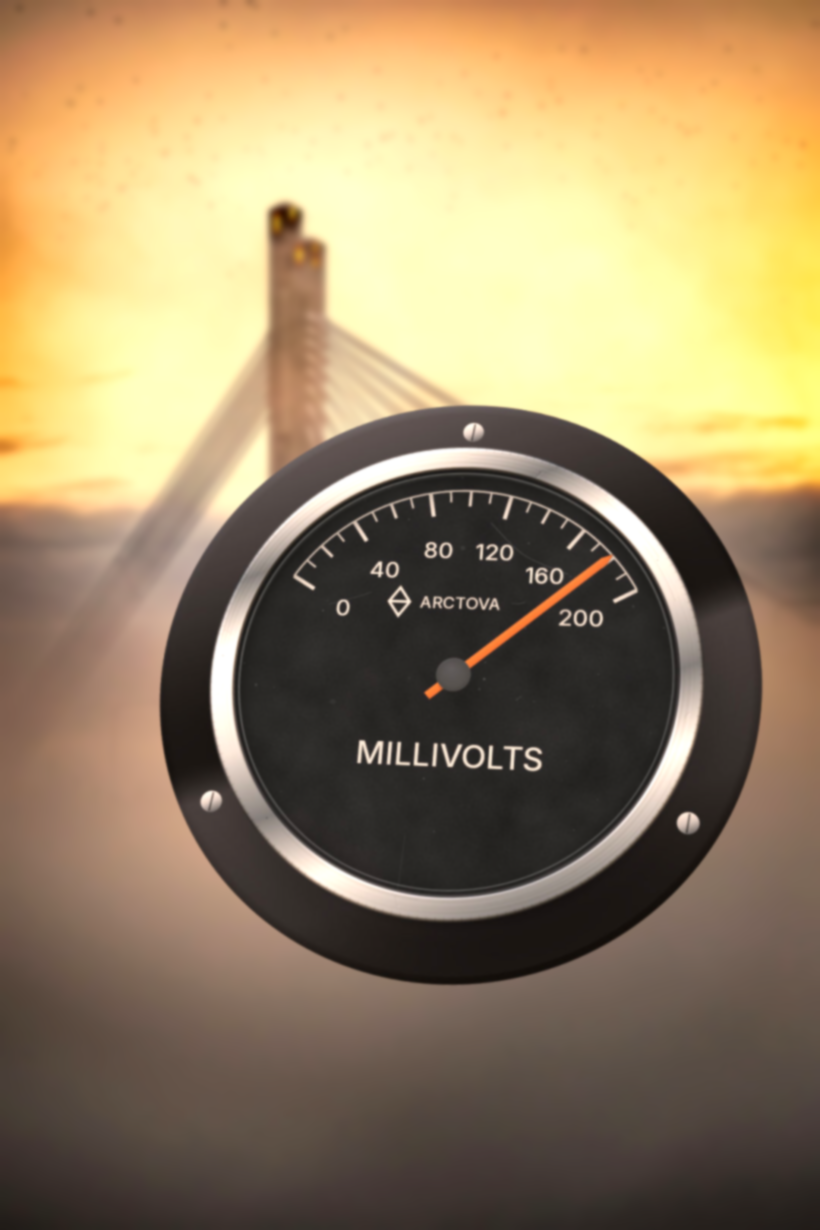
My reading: **180** mV
